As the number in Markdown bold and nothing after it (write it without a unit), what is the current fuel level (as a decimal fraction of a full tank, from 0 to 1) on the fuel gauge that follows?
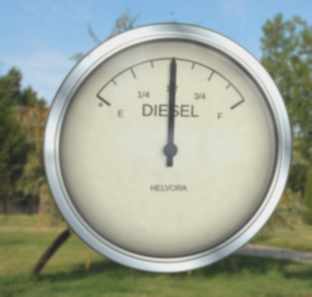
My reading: **0.5**
